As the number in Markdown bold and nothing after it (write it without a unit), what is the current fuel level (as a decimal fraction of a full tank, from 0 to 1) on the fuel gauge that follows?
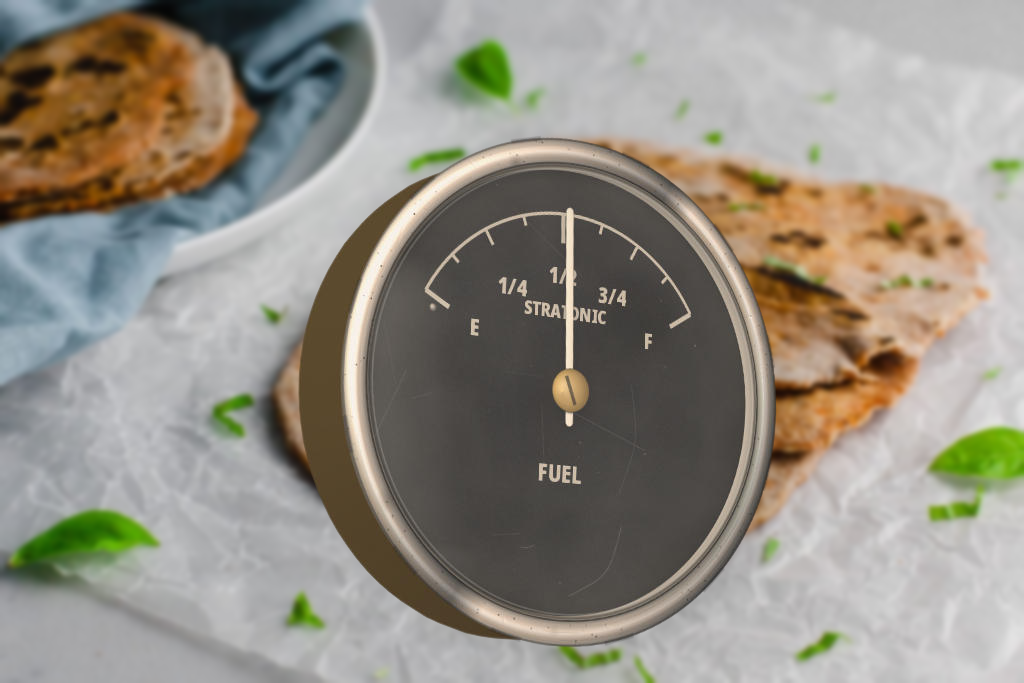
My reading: **0.5**
